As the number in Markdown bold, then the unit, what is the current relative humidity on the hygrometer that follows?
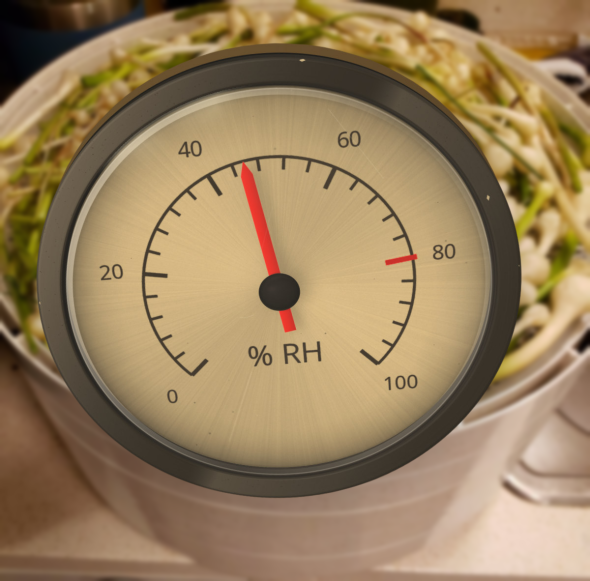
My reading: **46** %
